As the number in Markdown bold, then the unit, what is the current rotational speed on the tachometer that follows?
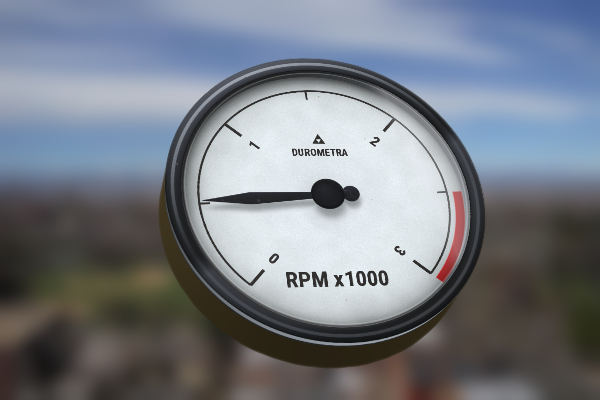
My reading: **500** rpm
